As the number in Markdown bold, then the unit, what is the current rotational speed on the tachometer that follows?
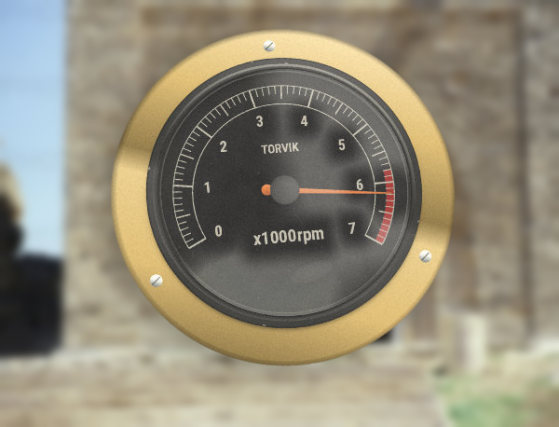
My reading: **6200** rpm
